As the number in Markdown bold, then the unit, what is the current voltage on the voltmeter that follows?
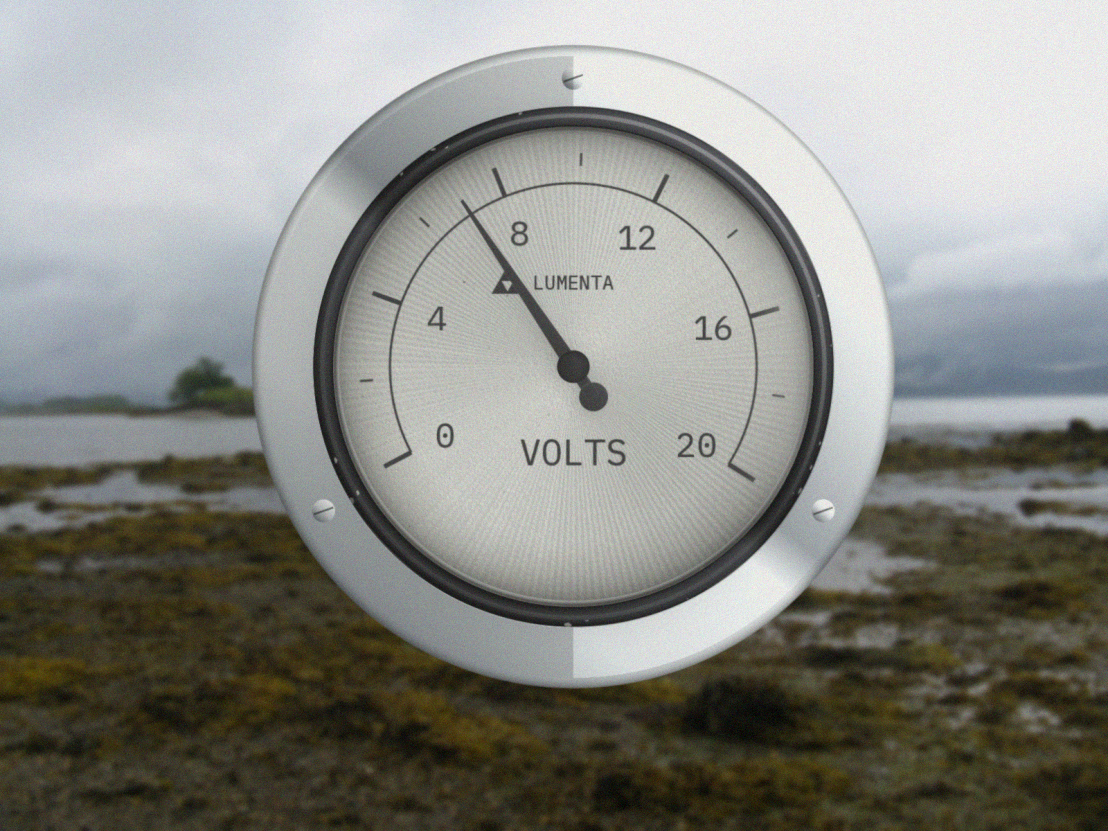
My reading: **7** V
